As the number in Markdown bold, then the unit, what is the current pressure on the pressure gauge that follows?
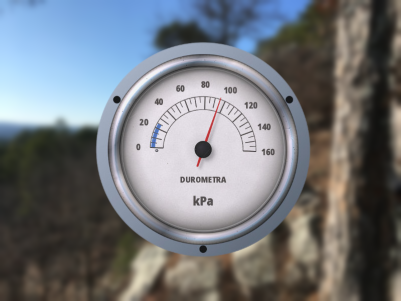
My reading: **95** kPa
